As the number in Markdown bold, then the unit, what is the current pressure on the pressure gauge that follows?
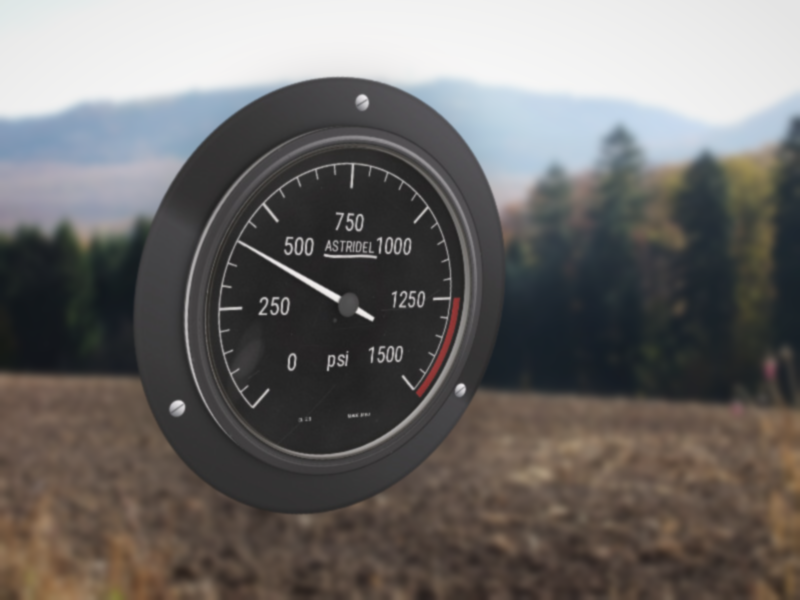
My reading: **400** psi
